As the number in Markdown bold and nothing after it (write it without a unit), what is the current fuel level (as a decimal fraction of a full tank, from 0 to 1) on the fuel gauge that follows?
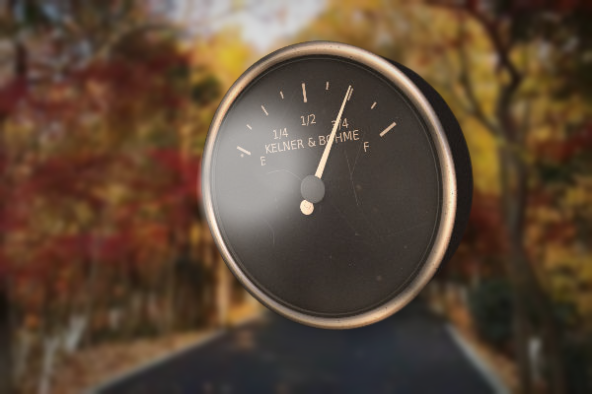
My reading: **0.75**
